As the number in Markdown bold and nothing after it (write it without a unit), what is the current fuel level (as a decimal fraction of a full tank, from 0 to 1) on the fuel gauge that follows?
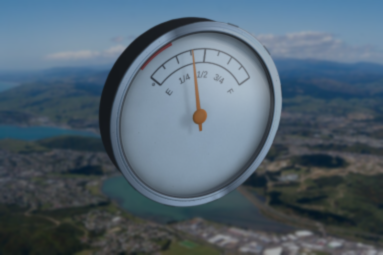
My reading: **0.375**
